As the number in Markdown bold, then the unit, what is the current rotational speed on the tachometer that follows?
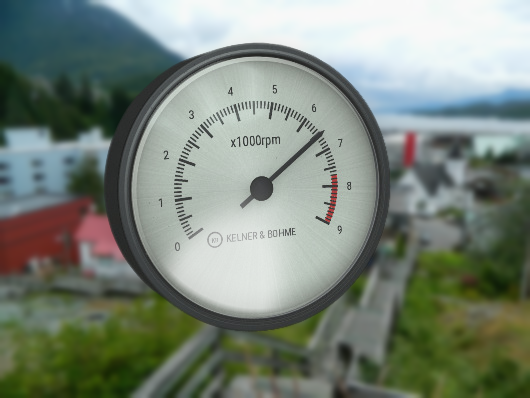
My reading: **6500** rpm
